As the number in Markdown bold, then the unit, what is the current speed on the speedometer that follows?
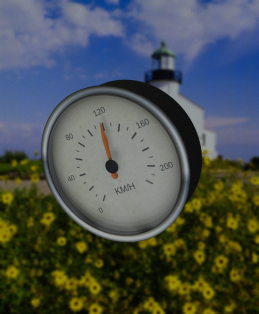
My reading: **120** km/h
